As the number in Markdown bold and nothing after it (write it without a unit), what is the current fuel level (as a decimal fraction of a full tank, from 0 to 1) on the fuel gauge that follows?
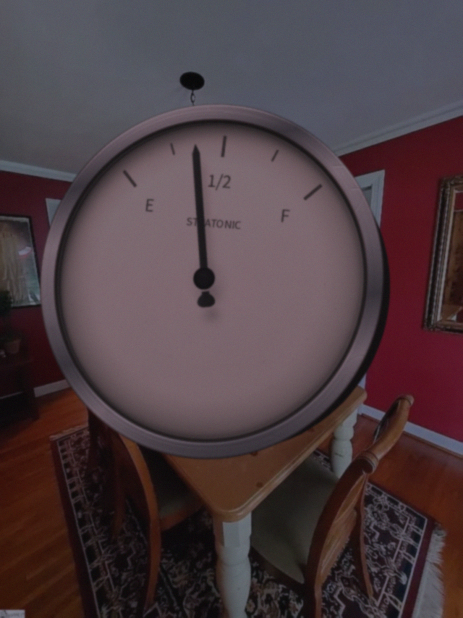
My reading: **0.375**
